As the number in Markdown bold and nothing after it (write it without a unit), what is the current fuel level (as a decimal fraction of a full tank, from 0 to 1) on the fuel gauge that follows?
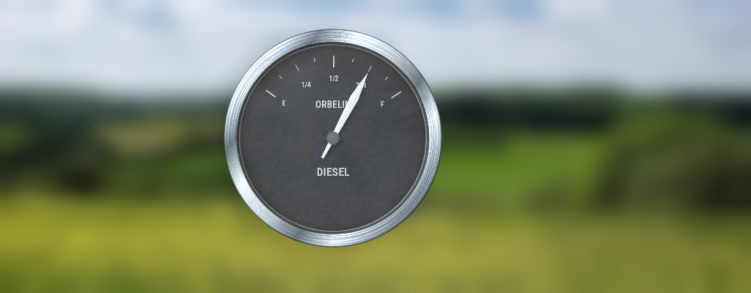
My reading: **0.75**
